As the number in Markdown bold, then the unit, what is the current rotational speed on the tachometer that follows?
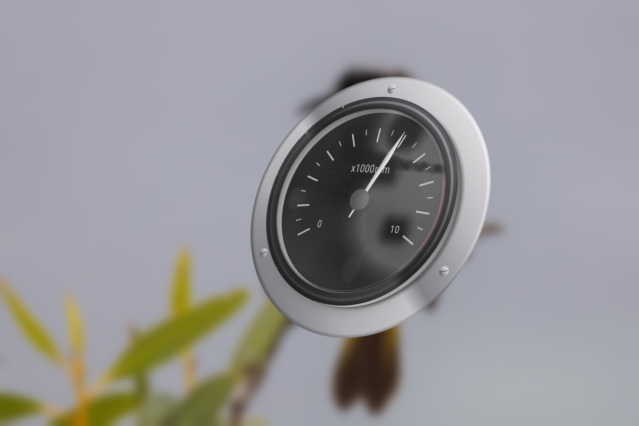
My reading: **6000** rpm
